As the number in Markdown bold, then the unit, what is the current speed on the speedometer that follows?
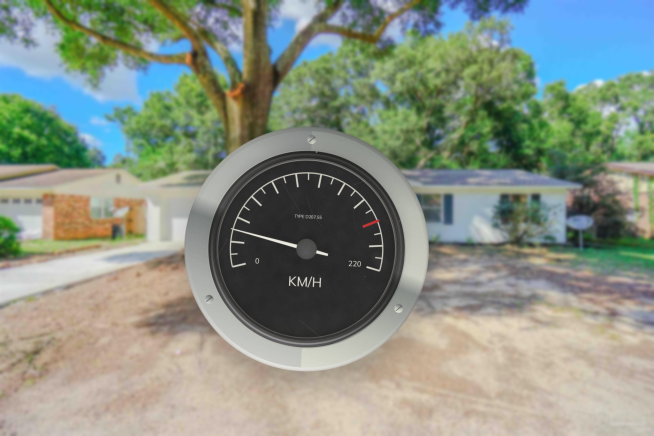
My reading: **30** km/h
